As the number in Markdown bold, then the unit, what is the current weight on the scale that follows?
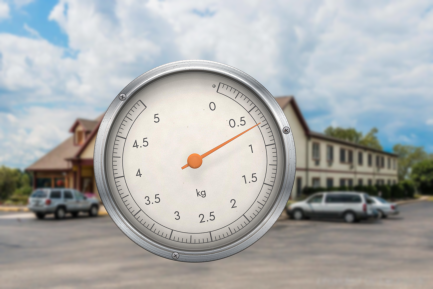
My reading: **0.7** kg
